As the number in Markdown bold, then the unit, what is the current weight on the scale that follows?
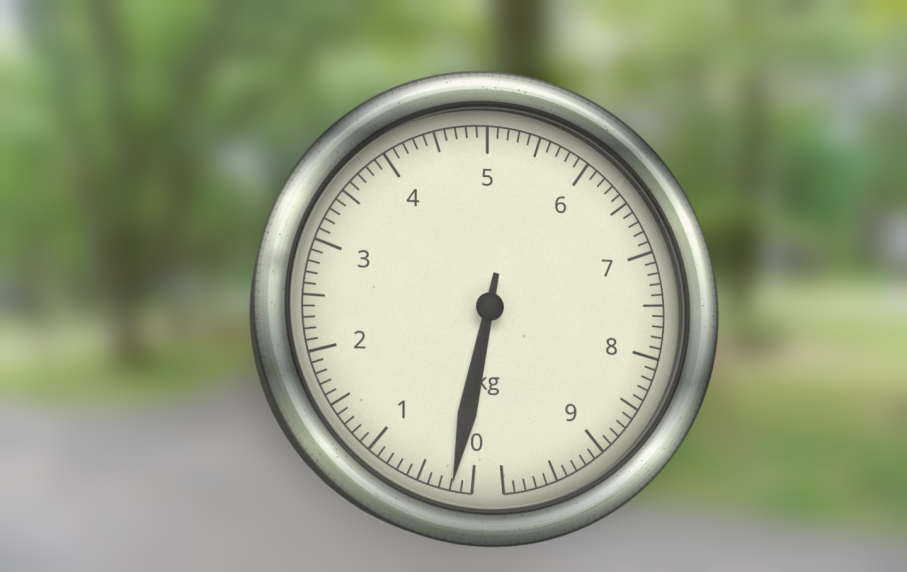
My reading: **0.2** kg
